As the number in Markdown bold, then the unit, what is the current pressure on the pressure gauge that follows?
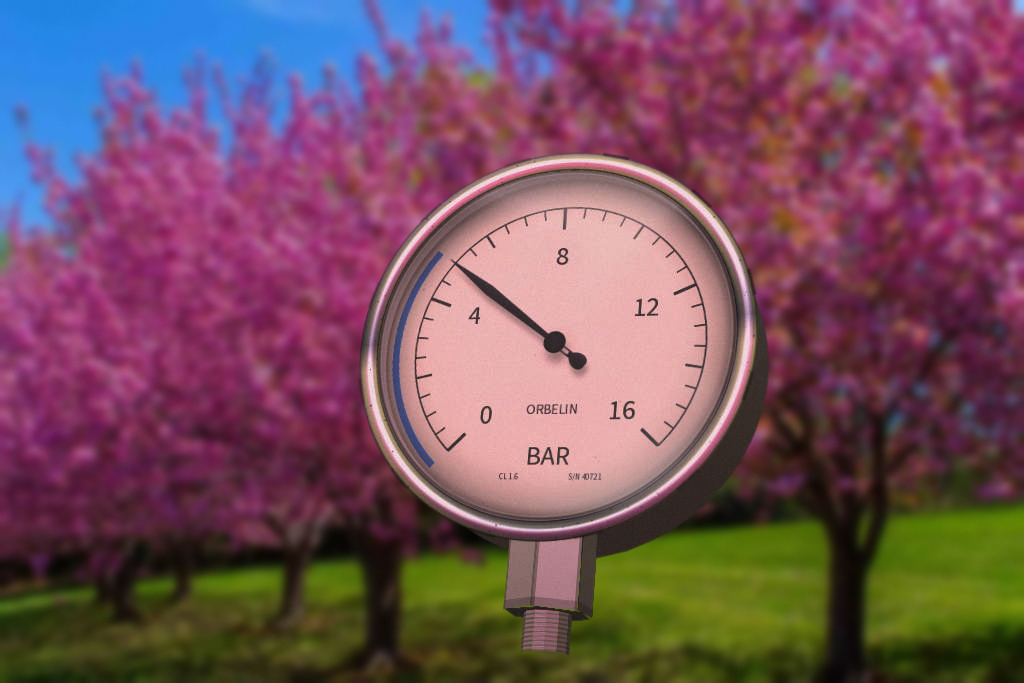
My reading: **5** bar
